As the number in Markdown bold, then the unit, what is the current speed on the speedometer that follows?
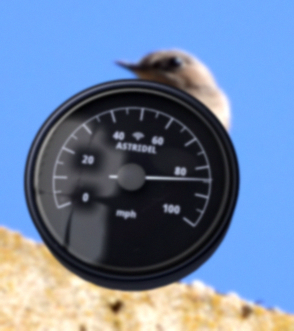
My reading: **85** mph
